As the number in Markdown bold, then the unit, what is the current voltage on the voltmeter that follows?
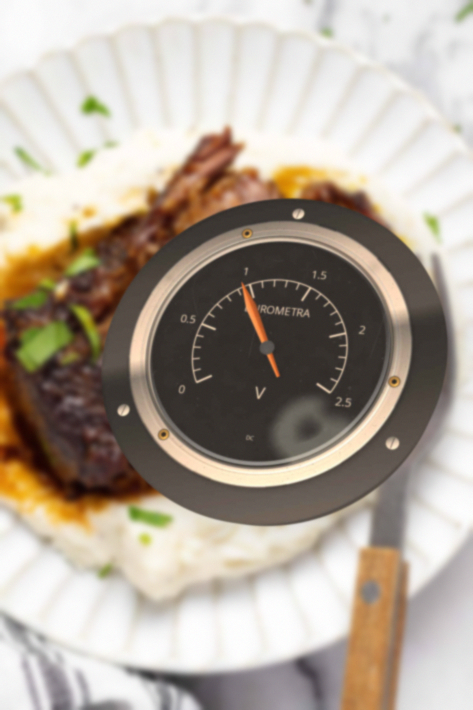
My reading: **0.95** V
